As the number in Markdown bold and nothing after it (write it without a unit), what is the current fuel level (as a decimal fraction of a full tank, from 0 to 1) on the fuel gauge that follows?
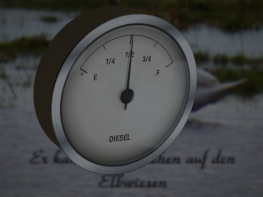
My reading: **0.5**
